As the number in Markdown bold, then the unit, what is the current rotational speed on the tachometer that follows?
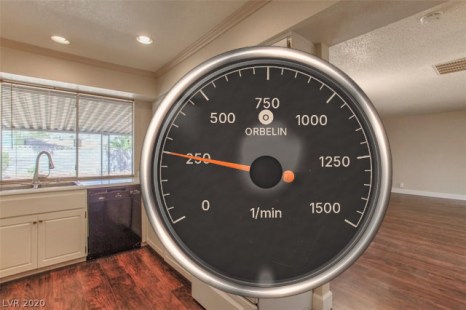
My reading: **250** rpm
